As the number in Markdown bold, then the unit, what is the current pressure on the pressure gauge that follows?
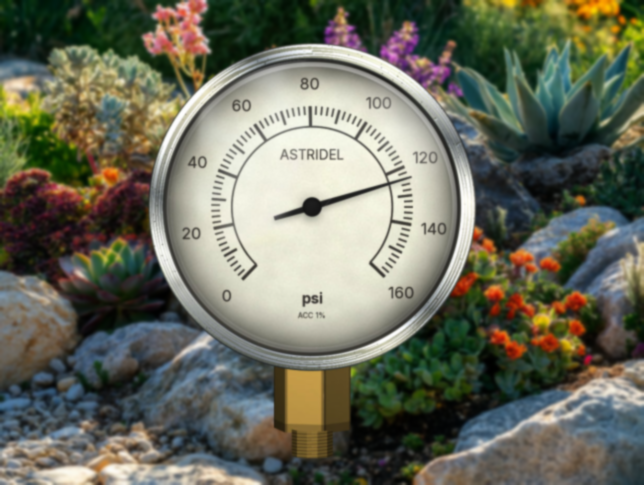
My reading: **124** psi
